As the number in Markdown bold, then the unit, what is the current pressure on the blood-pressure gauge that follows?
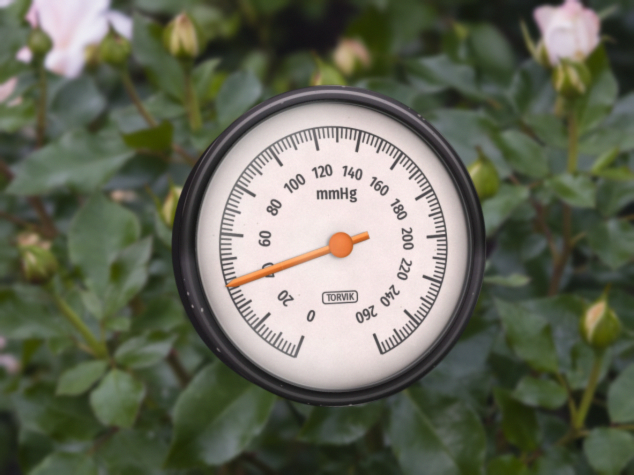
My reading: **40** mmHg
